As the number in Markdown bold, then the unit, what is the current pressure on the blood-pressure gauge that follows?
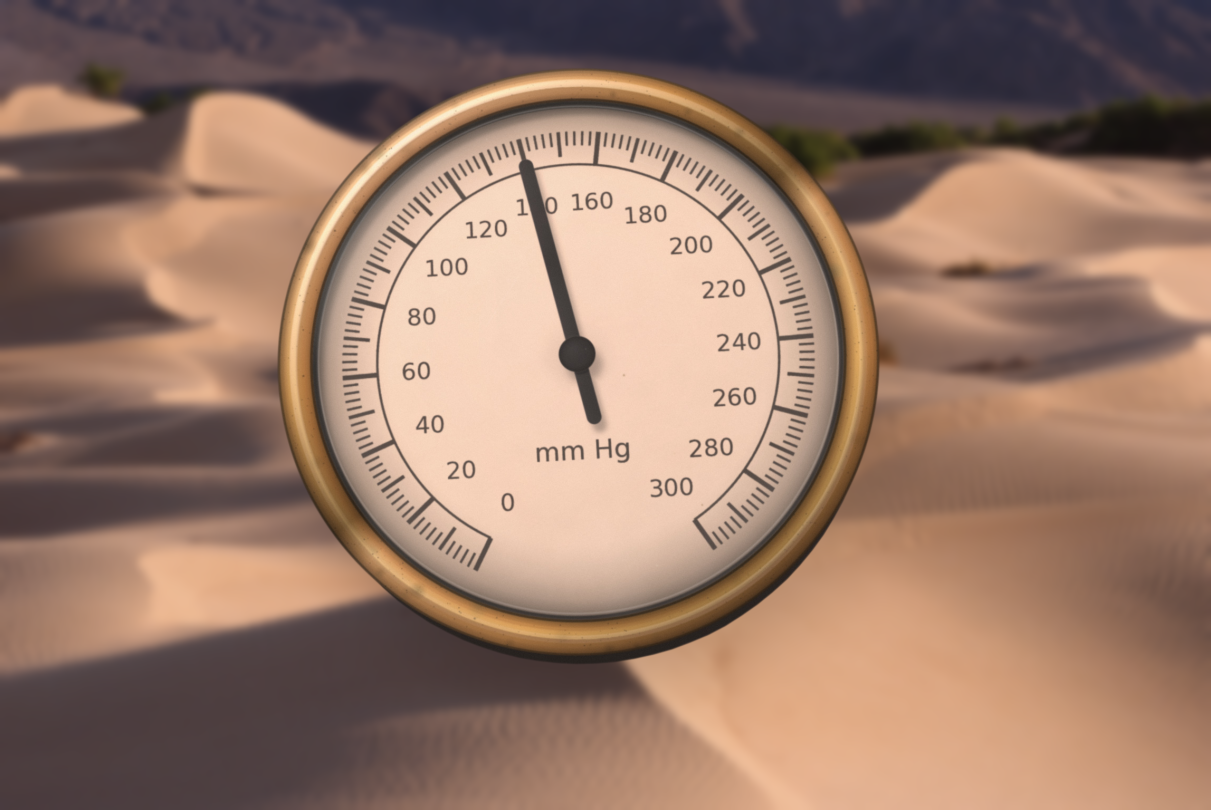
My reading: **140** mmHg
